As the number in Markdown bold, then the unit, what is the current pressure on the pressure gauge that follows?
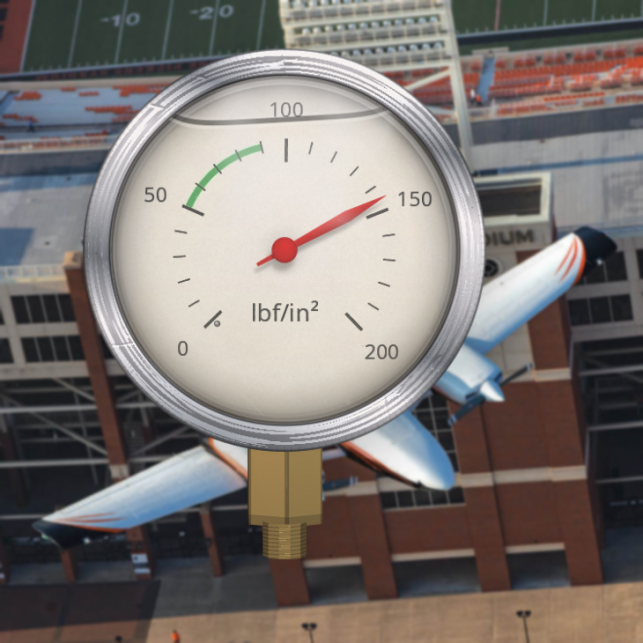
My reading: **145** psi
